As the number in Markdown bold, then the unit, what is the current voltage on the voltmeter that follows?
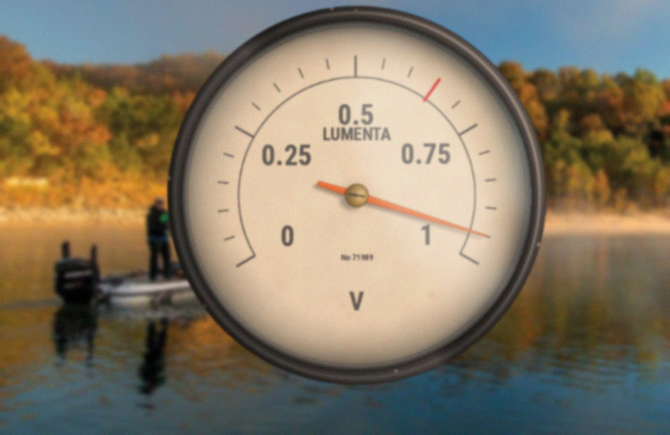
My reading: **0.95** V
